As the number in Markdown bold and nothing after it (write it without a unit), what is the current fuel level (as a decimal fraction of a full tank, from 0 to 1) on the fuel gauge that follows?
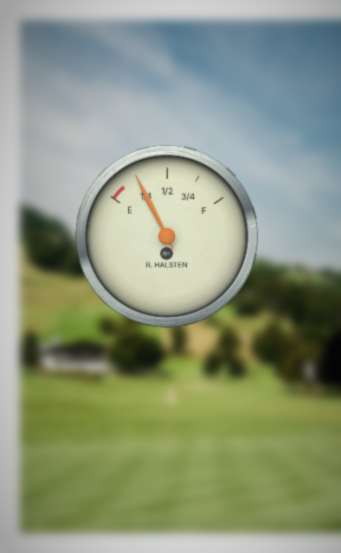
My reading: **0.25**
